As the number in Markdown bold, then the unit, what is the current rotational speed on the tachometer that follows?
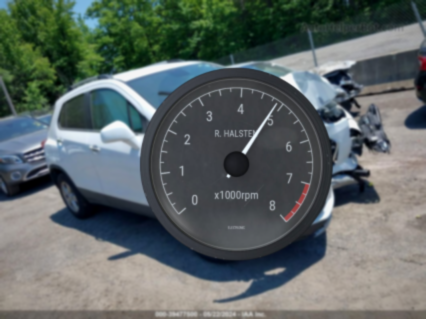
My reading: **4875** rpm
